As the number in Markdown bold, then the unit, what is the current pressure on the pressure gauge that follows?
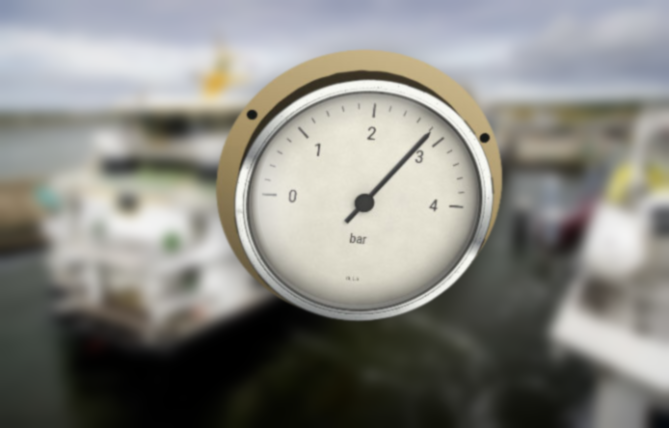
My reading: **2.8** bar
